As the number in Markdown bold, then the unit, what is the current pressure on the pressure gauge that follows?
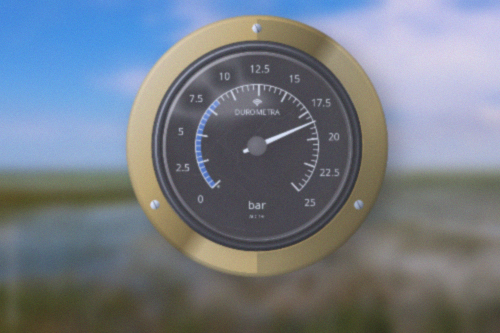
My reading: **18.5** bar
